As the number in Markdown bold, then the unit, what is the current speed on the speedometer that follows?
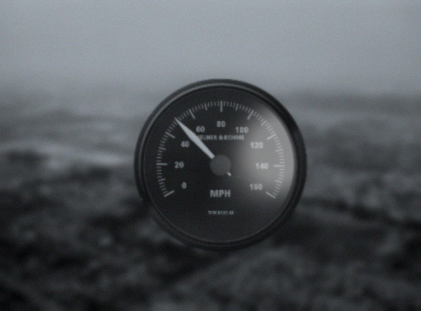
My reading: **50** mph
